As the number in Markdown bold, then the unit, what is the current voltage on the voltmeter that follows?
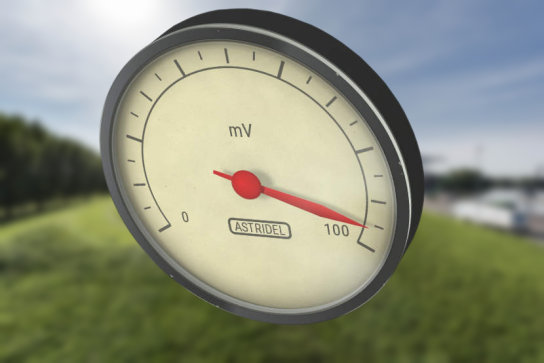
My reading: **95** mV
